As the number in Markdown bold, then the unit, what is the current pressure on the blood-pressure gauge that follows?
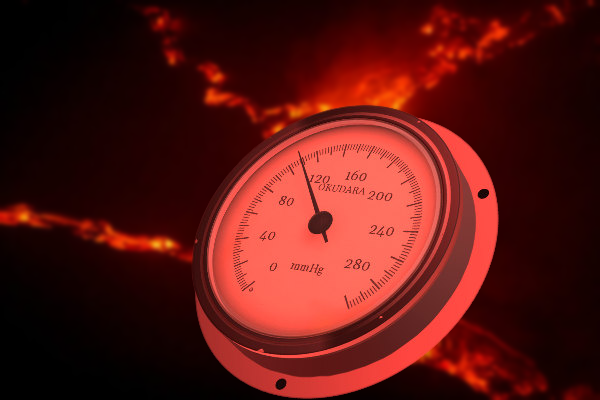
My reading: **110** mmHg
